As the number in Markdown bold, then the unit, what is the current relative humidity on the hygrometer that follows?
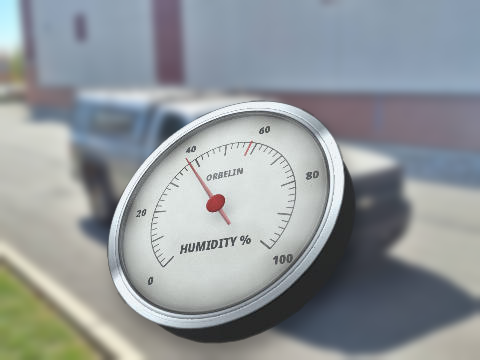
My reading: **38** %
